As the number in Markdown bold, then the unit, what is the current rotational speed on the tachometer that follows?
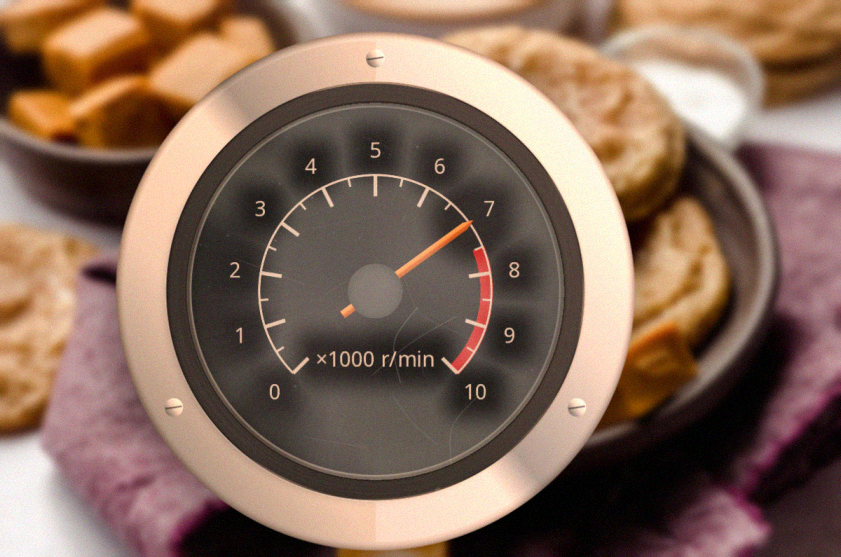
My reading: **7000** rpm
